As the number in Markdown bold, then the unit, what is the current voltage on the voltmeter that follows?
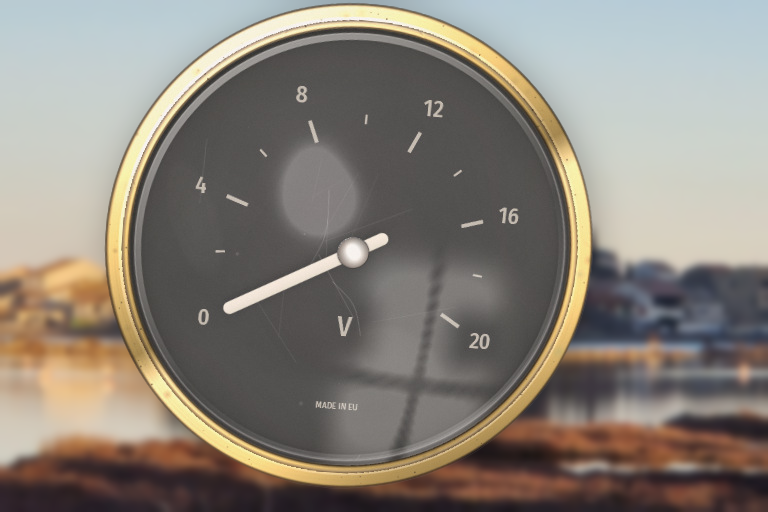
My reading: **0** V
